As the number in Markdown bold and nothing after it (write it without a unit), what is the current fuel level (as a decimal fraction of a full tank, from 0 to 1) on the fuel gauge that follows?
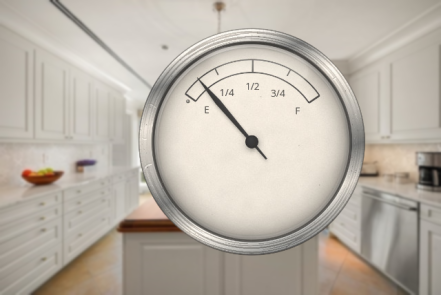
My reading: **0.125**
